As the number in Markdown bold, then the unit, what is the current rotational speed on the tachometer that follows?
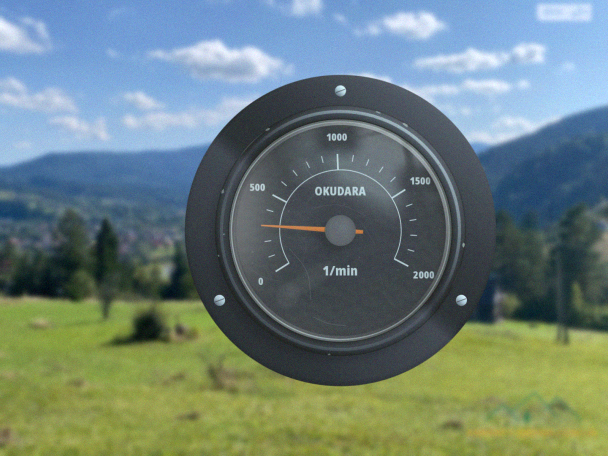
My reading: **300** rpm
